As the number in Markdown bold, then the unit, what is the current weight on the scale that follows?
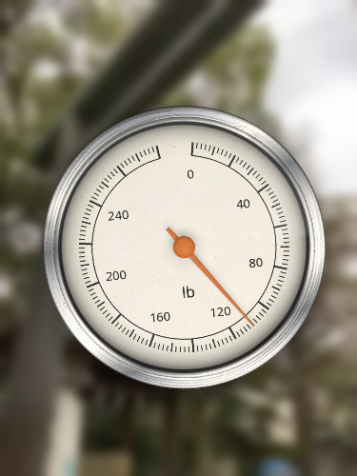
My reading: **110** lb
